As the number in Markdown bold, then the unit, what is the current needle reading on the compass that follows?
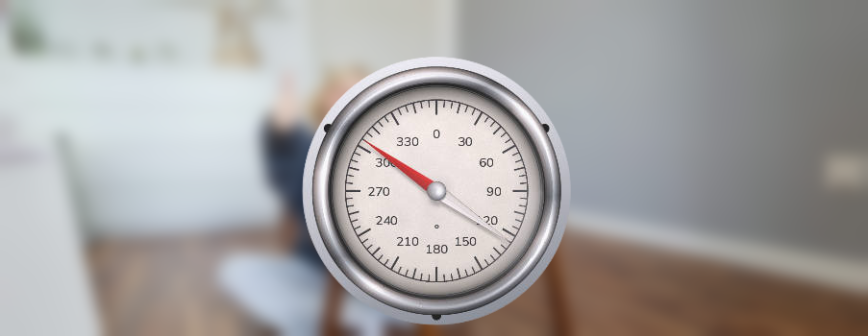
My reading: **305** °
